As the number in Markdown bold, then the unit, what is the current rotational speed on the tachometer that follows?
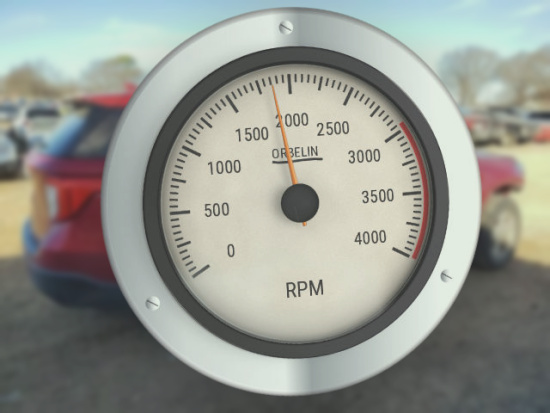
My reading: **1850** rpm
